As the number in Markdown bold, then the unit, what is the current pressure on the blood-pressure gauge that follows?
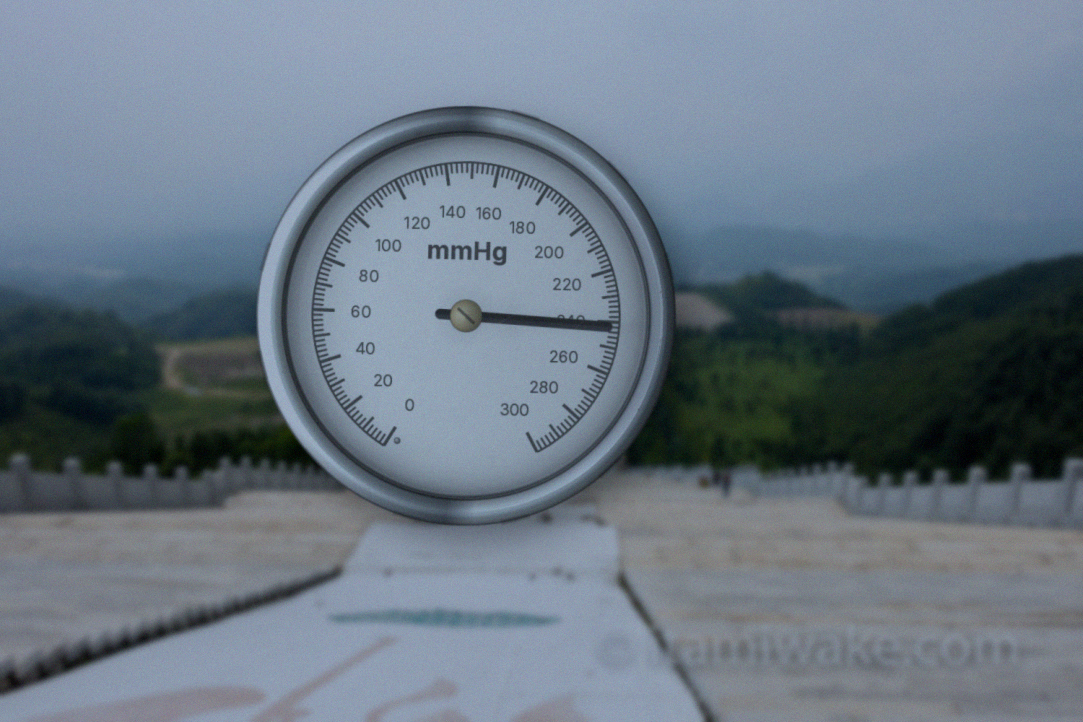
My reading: **242** mmHg
